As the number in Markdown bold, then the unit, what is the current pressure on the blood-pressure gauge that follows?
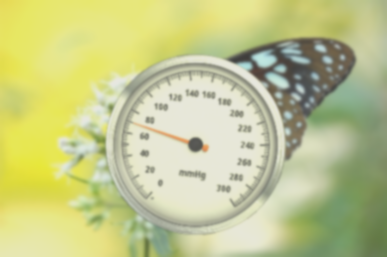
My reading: **70** mmHg
